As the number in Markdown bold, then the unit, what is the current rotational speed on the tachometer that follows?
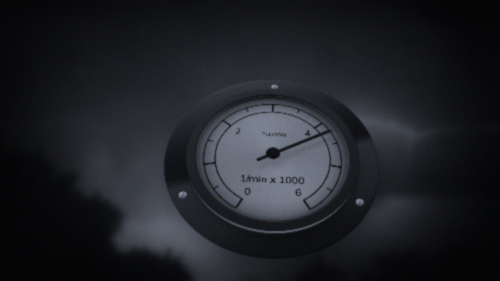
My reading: **4250** rpm
